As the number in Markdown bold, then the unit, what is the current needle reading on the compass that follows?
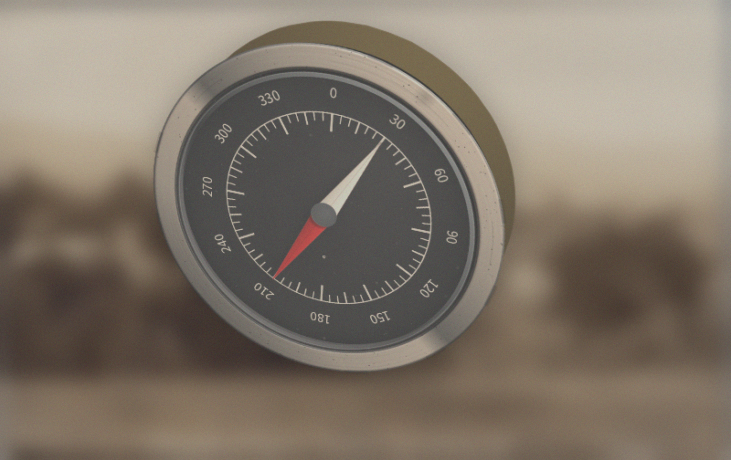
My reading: **210** °
